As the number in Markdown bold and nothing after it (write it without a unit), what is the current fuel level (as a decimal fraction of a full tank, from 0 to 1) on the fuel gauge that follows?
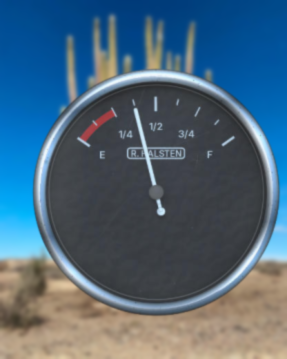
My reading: **0.375**
